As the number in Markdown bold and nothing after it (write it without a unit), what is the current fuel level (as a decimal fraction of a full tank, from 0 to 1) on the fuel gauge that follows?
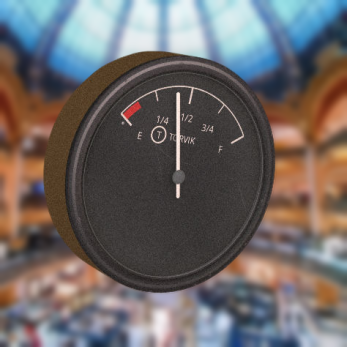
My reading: **0.375**
